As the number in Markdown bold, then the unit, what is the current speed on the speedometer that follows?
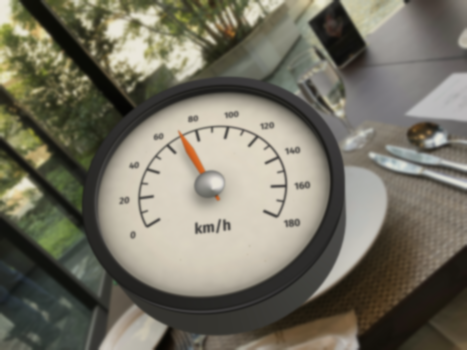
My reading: **70** km/h
